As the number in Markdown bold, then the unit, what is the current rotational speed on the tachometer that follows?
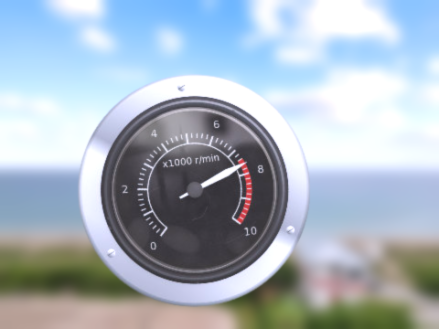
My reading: **7600** rpm
